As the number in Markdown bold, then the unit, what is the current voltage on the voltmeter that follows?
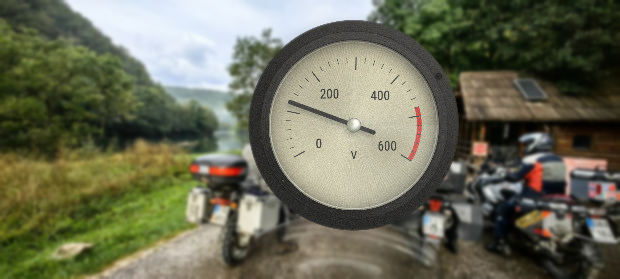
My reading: **120** V
